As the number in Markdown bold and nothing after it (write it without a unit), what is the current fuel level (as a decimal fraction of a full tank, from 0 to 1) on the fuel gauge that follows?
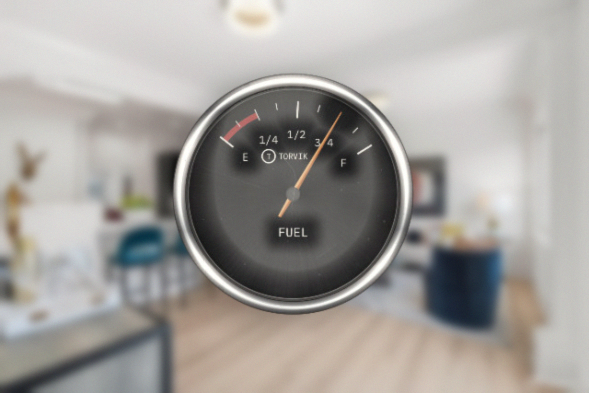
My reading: **0.75**
